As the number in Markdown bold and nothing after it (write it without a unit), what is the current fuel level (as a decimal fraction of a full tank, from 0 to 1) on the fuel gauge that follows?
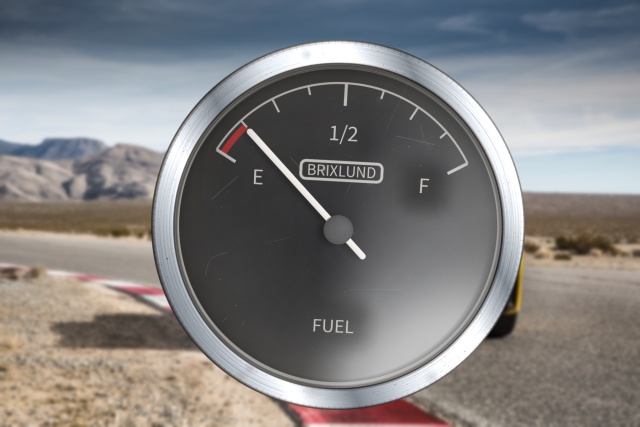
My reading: **0.125**
